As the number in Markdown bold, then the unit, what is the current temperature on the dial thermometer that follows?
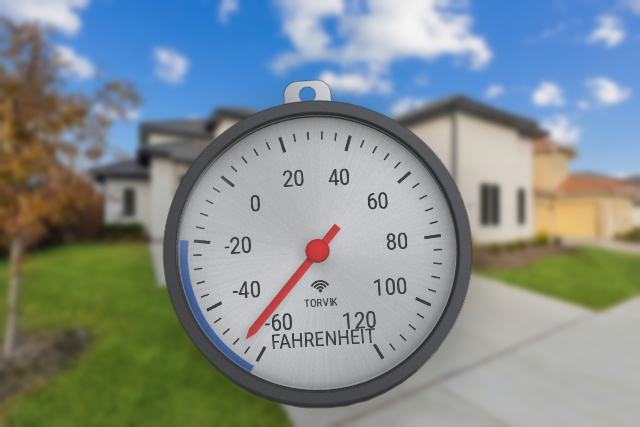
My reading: **-54** °F
